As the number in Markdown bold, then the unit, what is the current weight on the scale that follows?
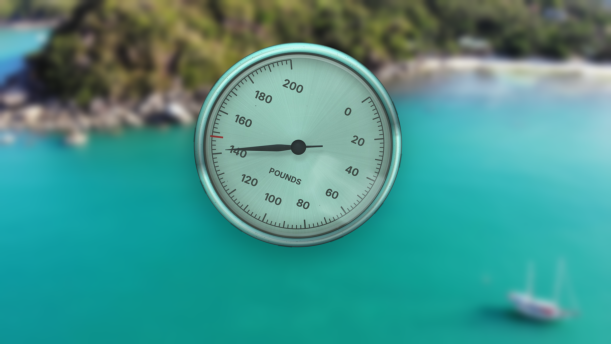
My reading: **142** lb
